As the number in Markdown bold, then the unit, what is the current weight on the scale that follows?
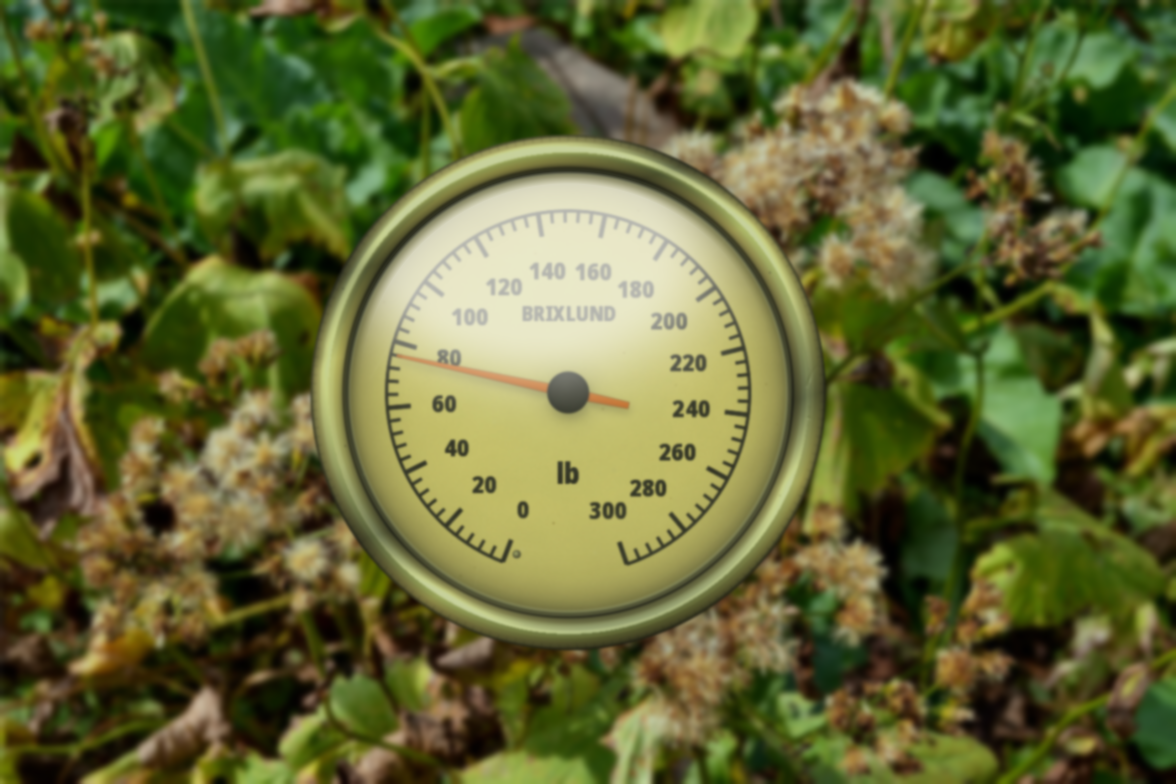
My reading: **76** lb
